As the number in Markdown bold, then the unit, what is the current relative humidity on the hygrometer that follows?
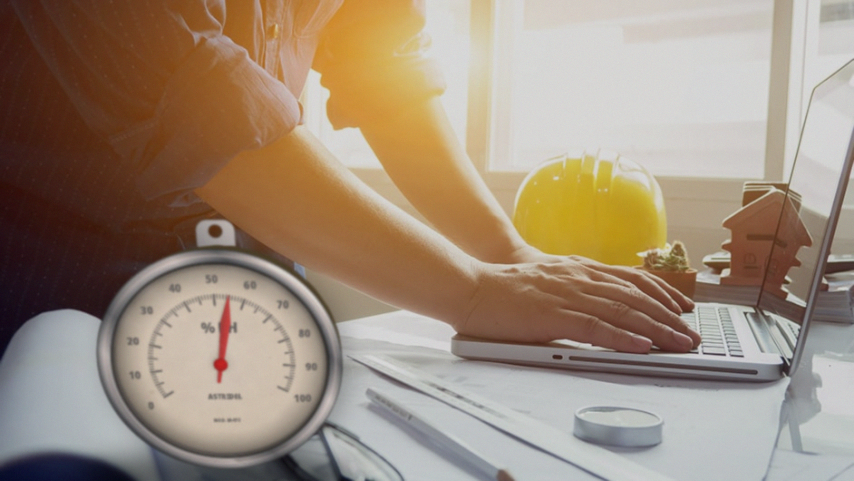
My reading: **55** %
